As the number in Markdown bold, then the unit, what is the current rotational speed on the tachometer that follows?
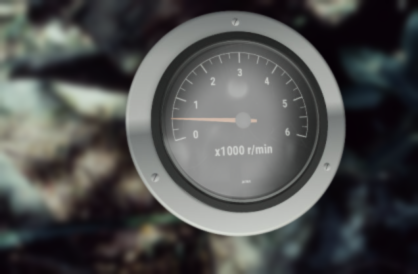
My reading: **500** rpm
